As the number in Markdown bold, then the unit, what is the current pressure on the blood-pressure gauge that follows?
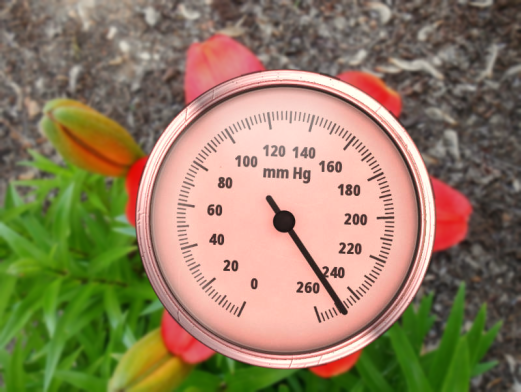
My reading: **248** mmHg
